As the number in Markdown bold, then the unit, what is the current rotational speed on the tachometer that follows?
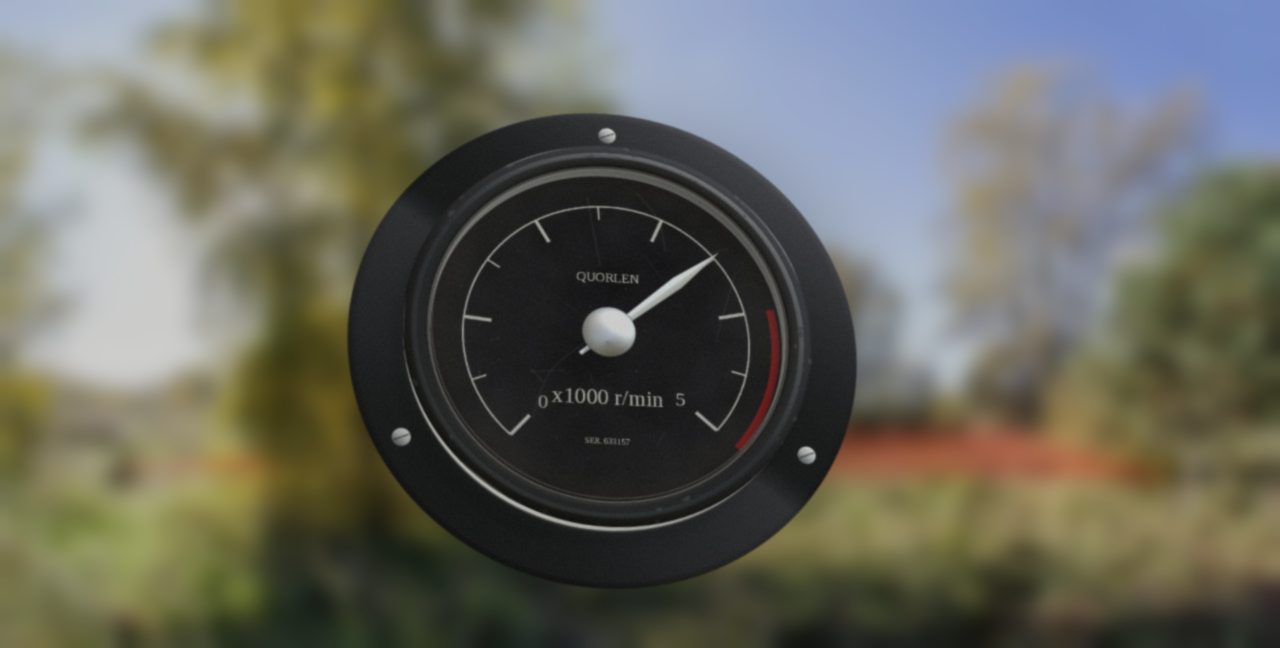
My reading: **3500** rpm
